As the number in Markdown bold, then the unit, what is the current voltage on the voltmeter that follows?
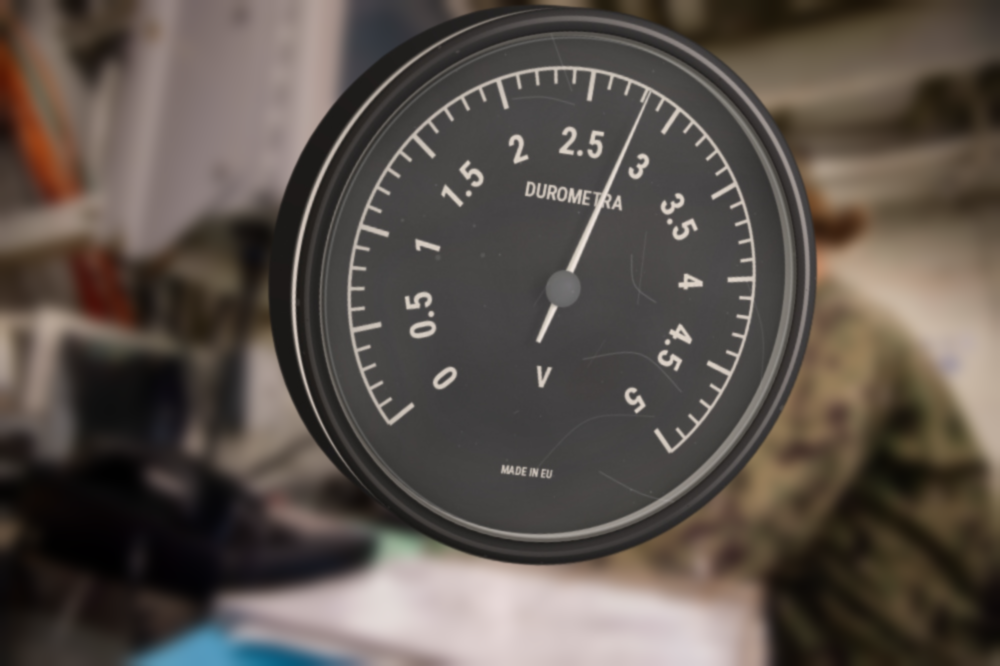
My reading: **2.8** V
